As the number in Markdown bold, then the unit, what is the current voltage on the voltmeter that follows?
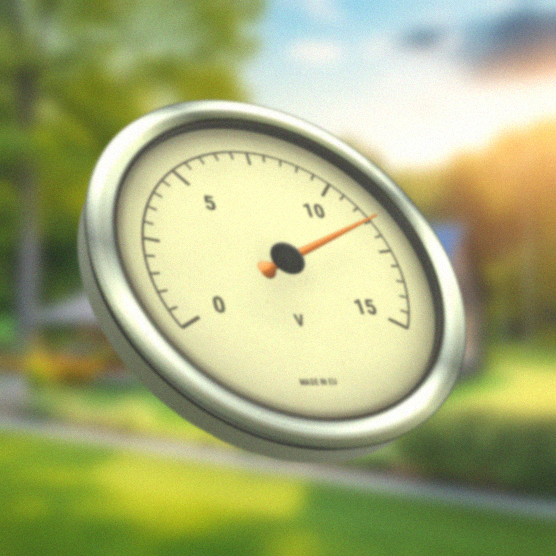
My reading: **11.5** V
